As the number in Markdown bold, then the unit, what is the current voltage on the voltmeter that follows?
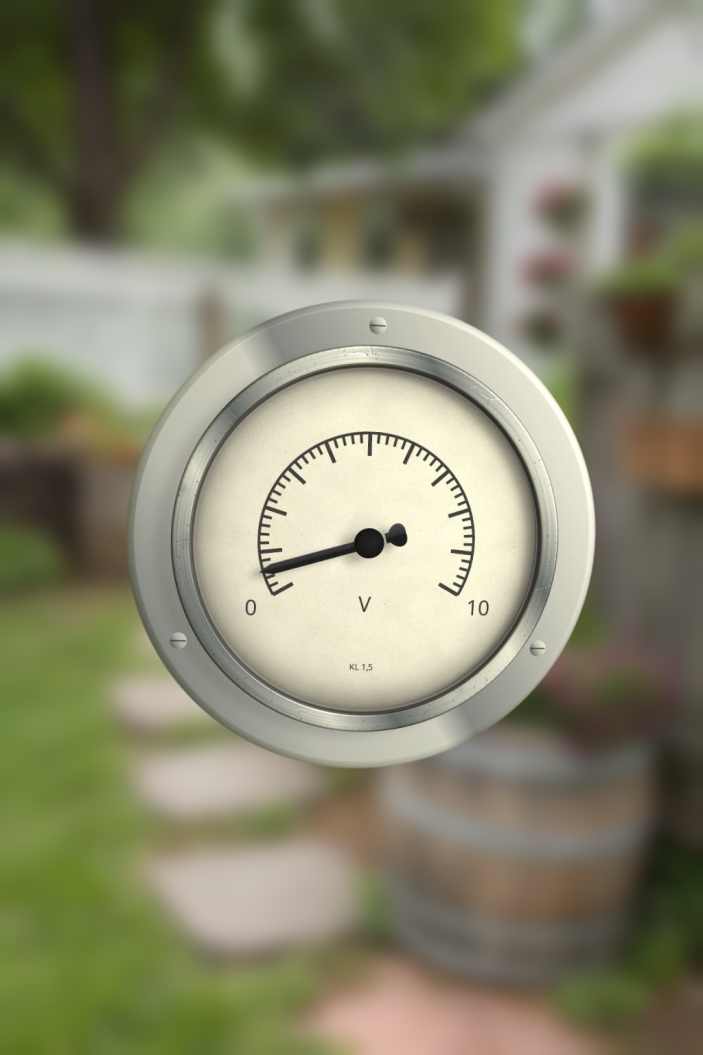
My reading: **0.6** V
